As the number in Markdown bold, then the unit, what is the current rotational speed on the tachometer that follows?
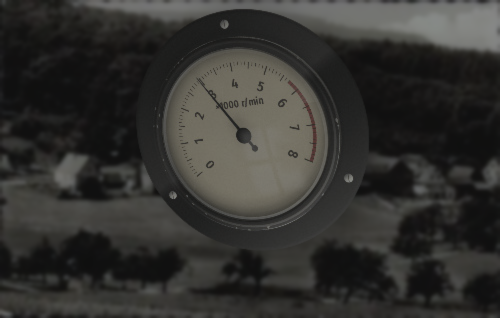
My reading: **3000** rpm
